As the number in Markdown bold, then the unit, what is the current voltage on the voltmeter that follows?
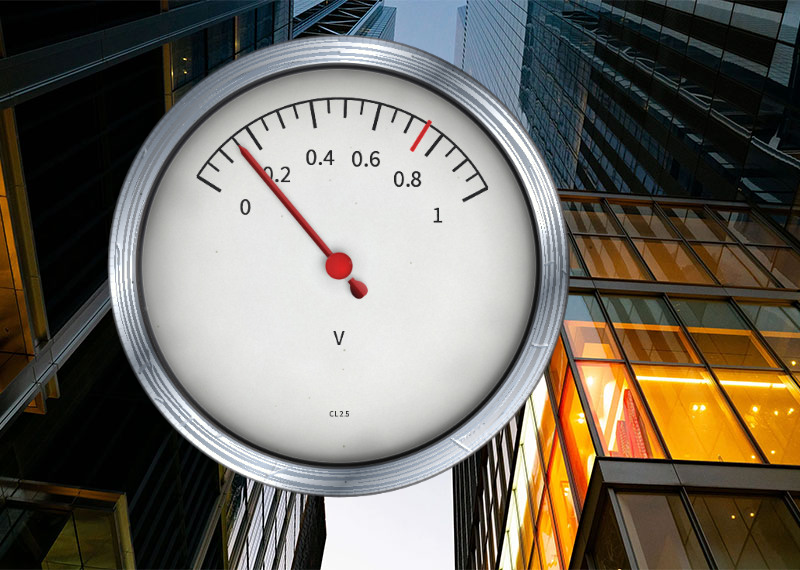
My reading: **0.15** V
